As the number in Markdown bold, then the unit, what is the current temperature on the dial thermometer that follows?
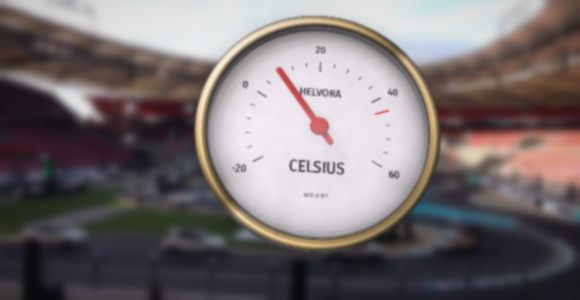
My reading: **8** °C
